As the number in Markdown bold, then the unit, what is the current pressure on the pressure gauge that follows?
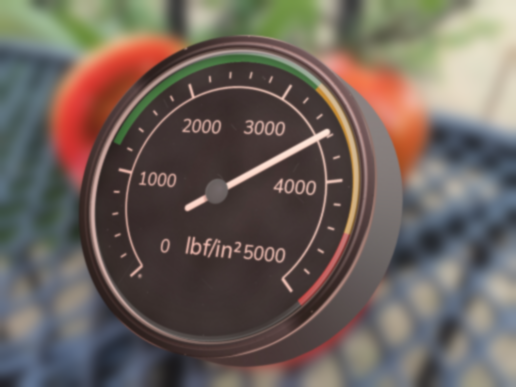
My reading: **3600** psi
